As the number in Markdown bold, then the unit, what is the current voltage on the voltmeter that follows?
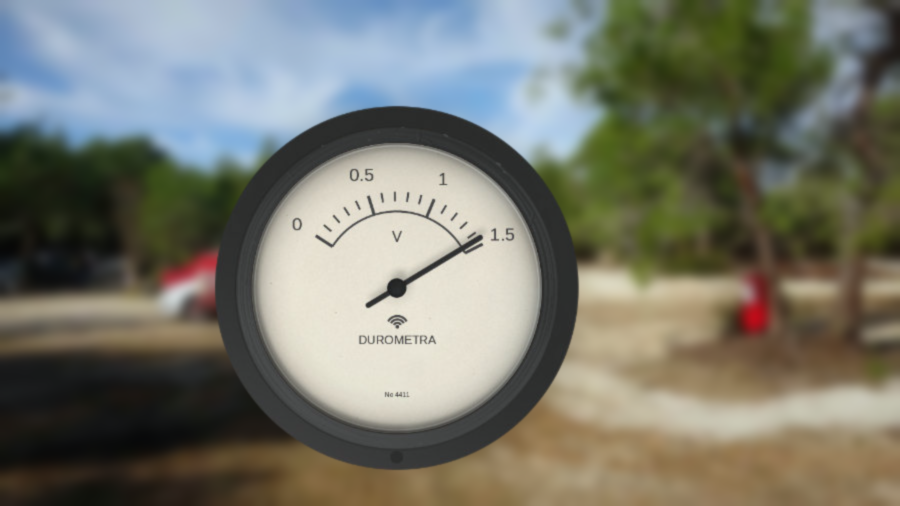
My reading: **1.45** V
